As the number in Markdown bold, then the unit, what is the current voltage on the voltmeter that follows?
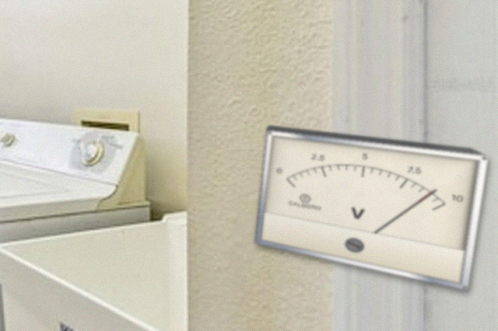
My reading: **9** V
